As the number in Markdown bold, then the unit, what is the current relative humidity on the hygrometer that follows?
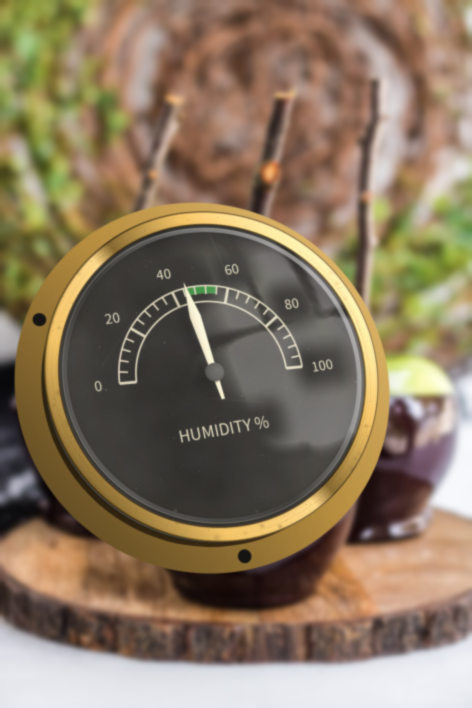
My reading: **44** %
